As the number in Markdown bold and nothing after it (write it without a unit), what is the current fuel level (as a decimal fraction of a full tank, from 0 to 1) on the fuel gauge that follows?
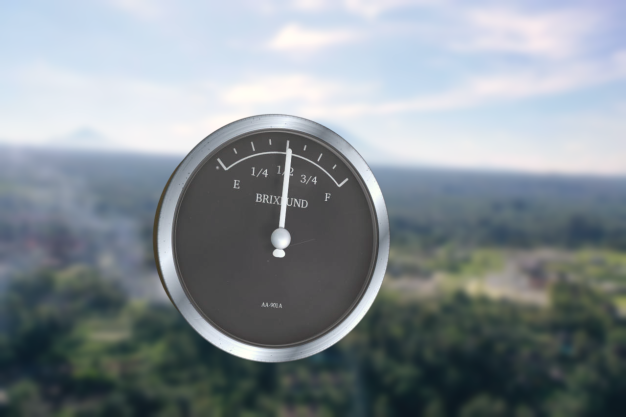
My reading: **0.5**
